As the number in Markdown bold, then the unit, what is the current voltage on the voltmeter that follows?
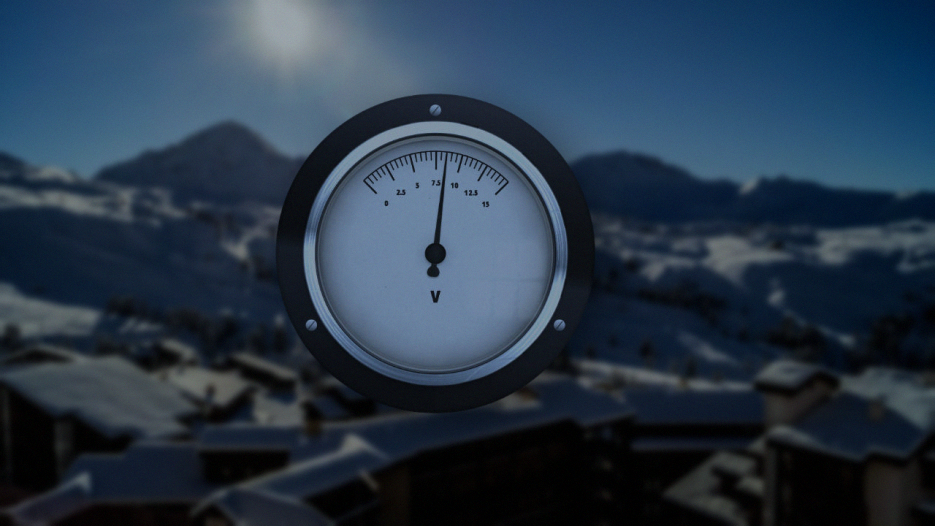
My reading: **8.5** V
